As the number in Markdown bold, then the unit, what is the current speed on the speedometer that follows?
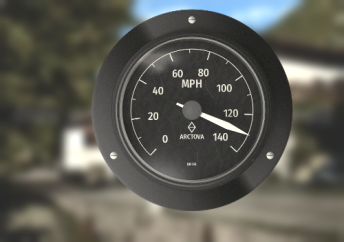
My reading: **130** mph
